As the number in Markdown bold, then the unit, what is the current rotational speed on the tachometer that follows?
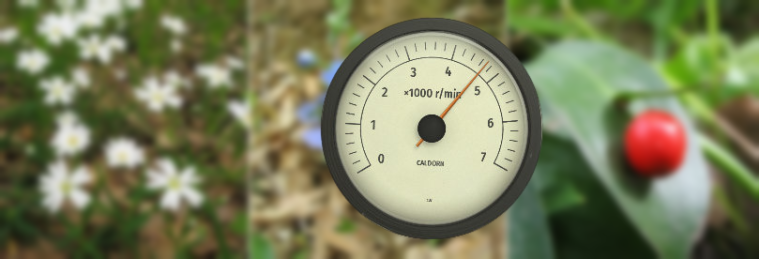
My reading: **4700** rpm
